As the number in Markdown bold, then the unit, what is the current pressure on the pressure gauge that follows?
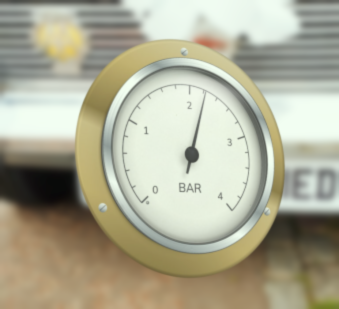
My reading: **2.2** bar
